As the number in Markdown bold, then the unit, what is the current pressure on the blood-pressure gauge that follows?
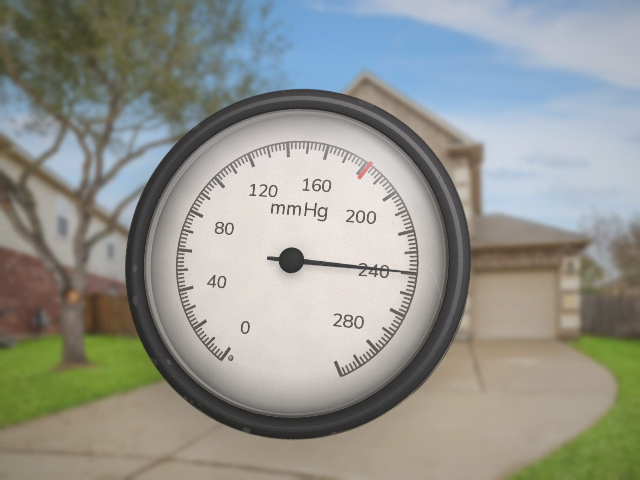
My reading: **240** mmHg
